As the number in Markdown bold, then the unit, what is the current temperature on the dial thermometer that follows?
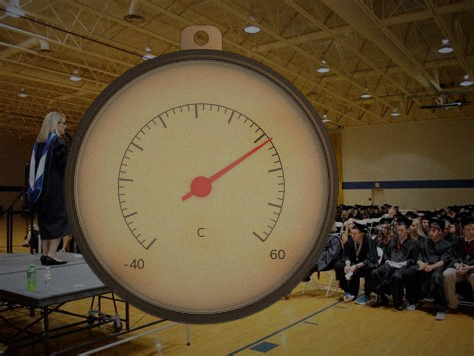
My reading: **32** °C
